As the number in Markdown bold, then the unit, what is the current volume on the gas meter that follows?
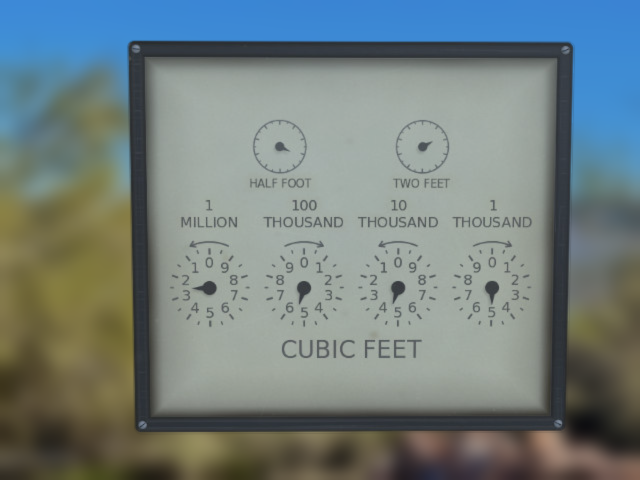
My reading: **254500** ft³
